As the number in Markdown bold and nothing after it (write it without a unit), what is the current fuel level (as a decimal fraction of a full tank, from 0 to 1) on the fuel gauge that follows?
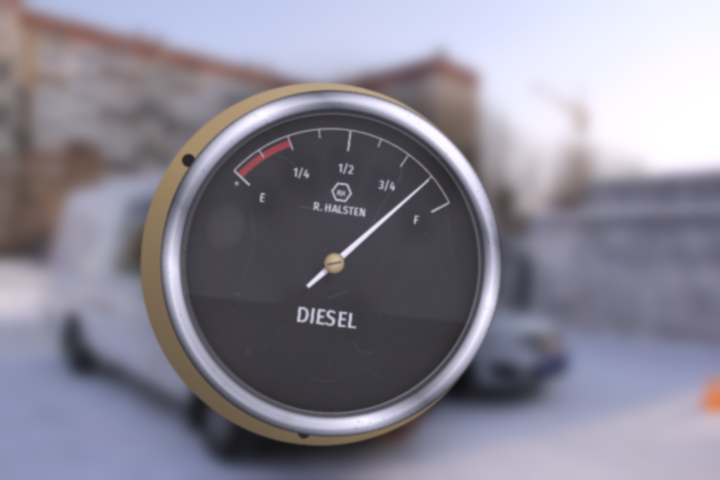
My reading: **0.875**
